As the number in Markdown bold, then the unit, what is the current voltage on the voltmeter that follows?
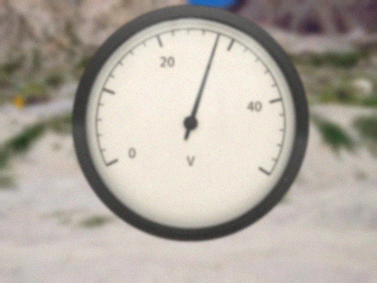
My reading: **28** V
